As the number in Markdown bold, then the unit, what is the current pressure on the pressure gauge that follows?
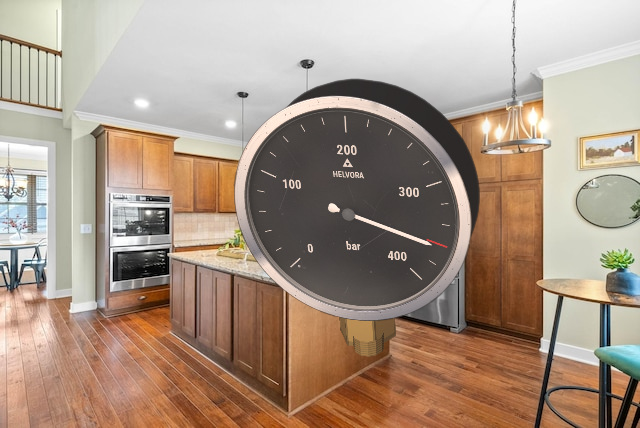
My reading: **360** bar
